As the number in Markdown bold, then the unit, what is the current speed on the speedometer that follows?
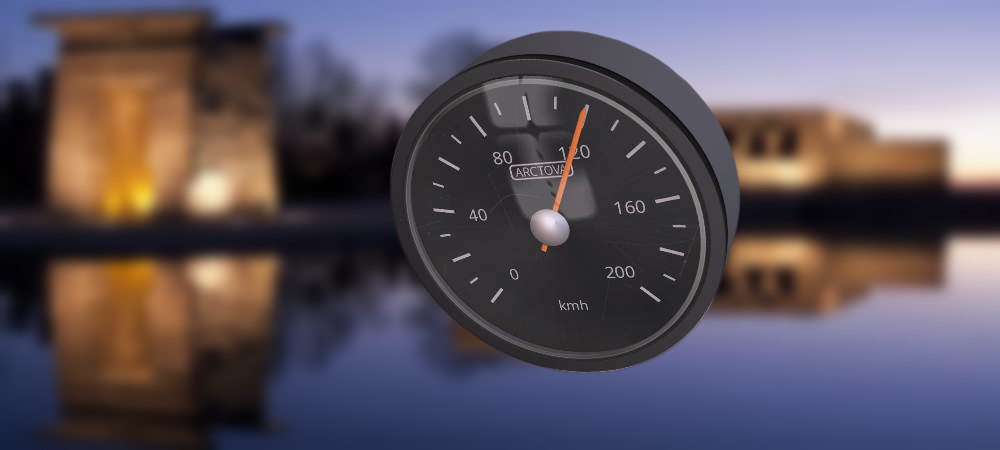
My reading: **120** km/h
